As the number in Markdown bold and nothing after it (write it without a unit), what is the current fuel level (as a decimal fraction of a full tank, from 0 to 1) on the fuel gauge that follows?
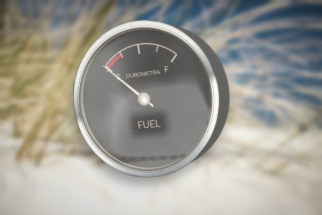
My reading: **0**
